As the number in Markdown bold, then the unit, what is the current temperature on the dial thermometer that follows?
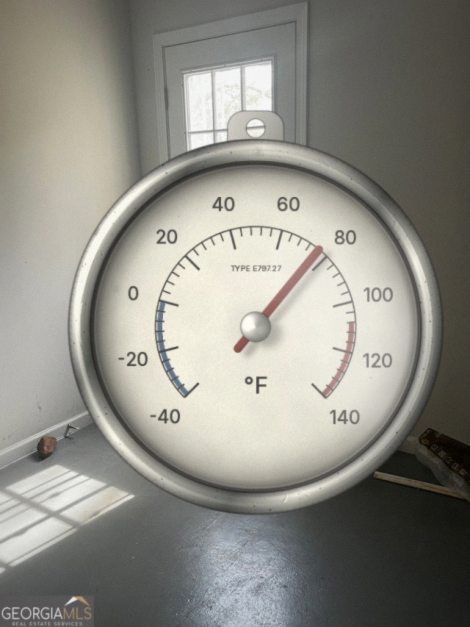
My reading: **76** °F
